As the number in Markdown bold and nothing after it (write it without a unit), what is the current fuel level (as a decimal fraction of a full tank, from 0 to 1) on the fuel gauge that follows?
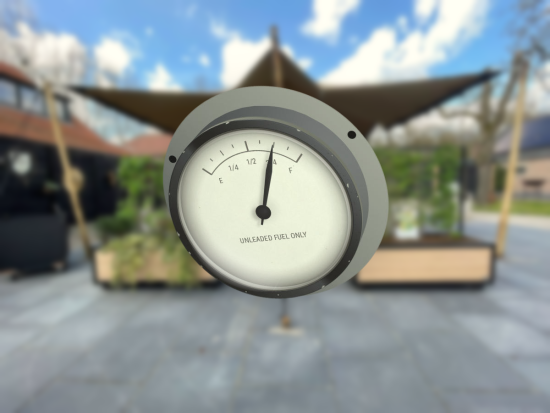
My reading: **0.75**
